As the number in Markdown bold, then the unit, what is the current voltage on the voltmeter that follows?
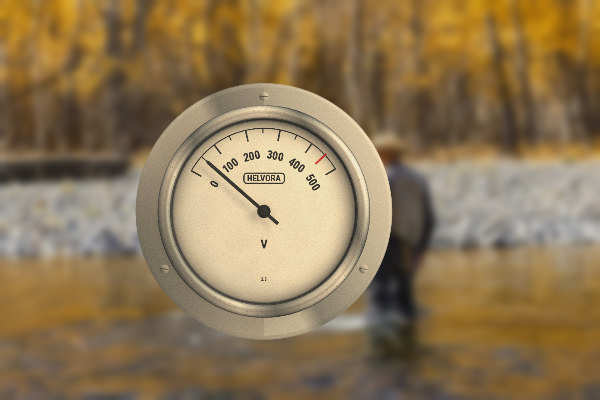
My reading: **50** V
